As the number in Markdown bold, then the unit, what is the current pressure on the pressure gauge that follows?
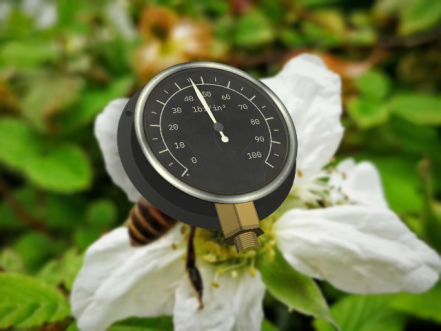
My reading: **45** psi
